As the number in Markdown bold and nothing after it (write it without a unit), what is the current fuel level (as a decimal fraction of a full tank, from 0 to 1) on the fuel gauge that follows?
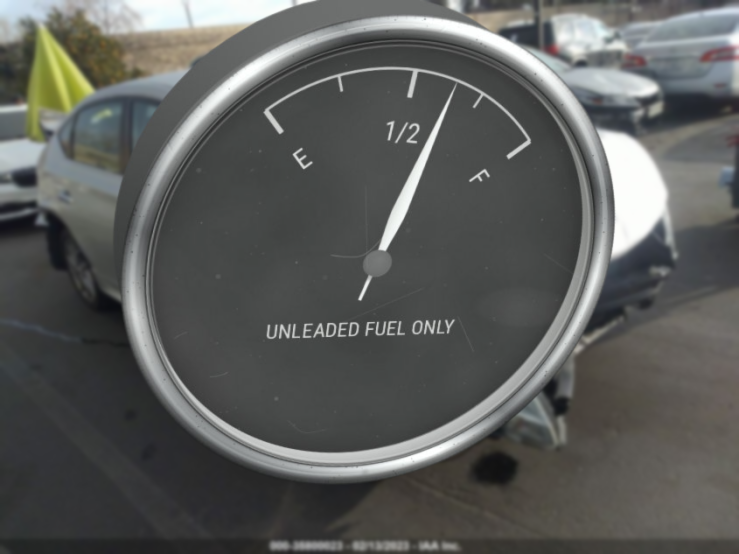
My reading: **0.625**
